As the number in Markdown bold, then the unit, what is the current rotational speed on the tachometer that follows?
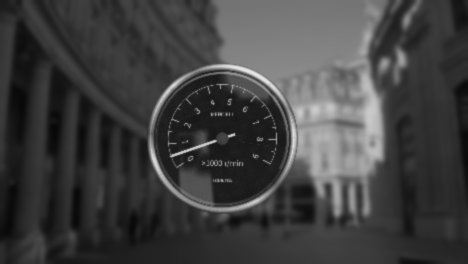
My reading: **500** rpm
